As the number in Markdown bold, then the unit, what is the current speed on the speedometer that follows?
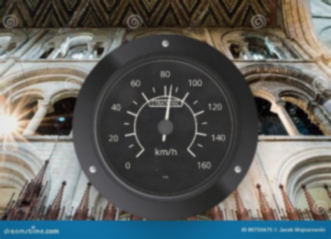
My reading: **85** km/h
